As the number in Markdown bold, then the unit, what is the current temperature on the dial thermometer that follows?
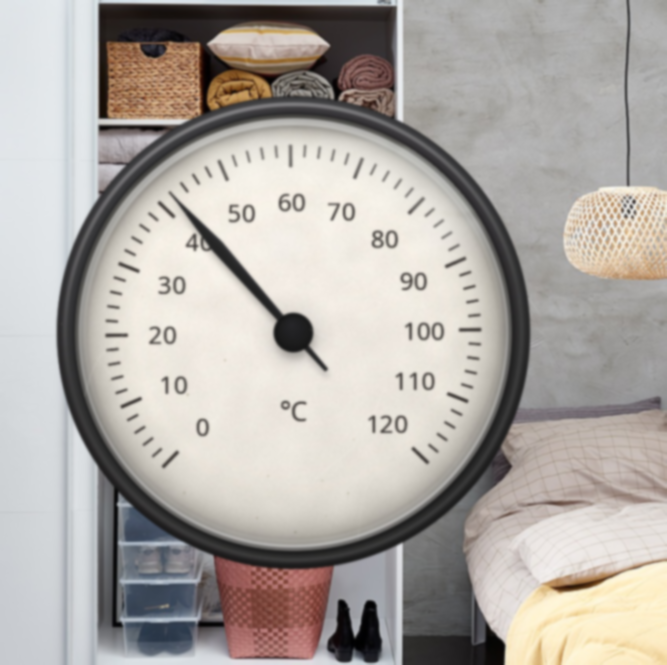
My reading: **42** °C
